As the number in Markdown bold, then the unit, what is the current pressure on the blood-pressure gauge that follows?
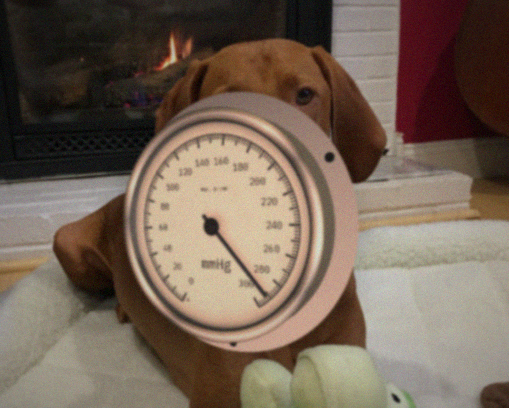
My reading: **290** mmHg
